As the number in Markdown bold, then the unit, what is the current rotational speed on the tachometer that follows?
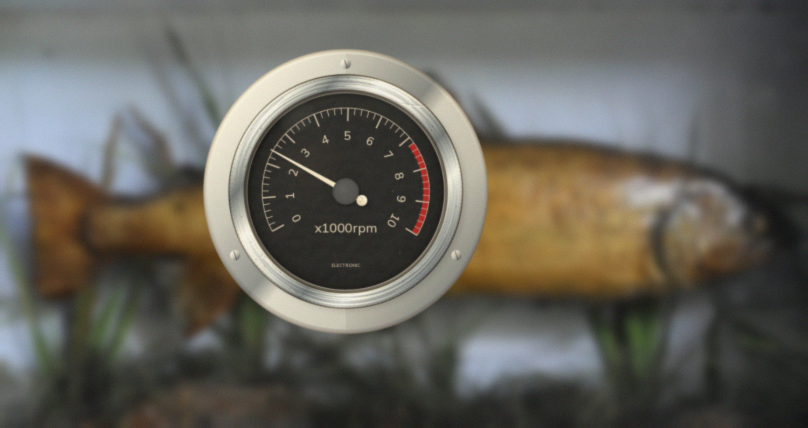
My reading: **2400** rpm
